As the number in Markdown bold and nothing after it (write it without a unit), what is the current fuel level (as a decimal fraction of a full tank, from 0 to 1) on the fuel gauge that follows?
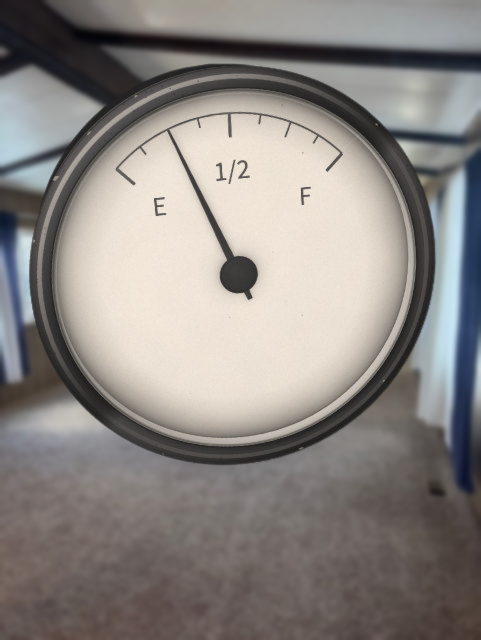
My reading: **0.25**
